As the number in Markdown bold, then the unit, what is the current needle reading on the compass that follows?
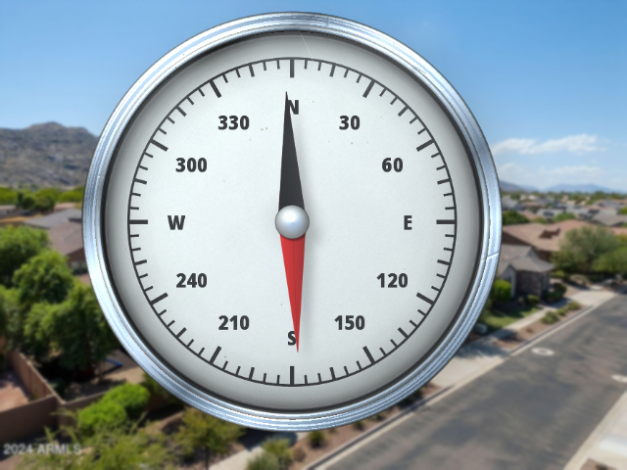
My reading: **177.5** °
